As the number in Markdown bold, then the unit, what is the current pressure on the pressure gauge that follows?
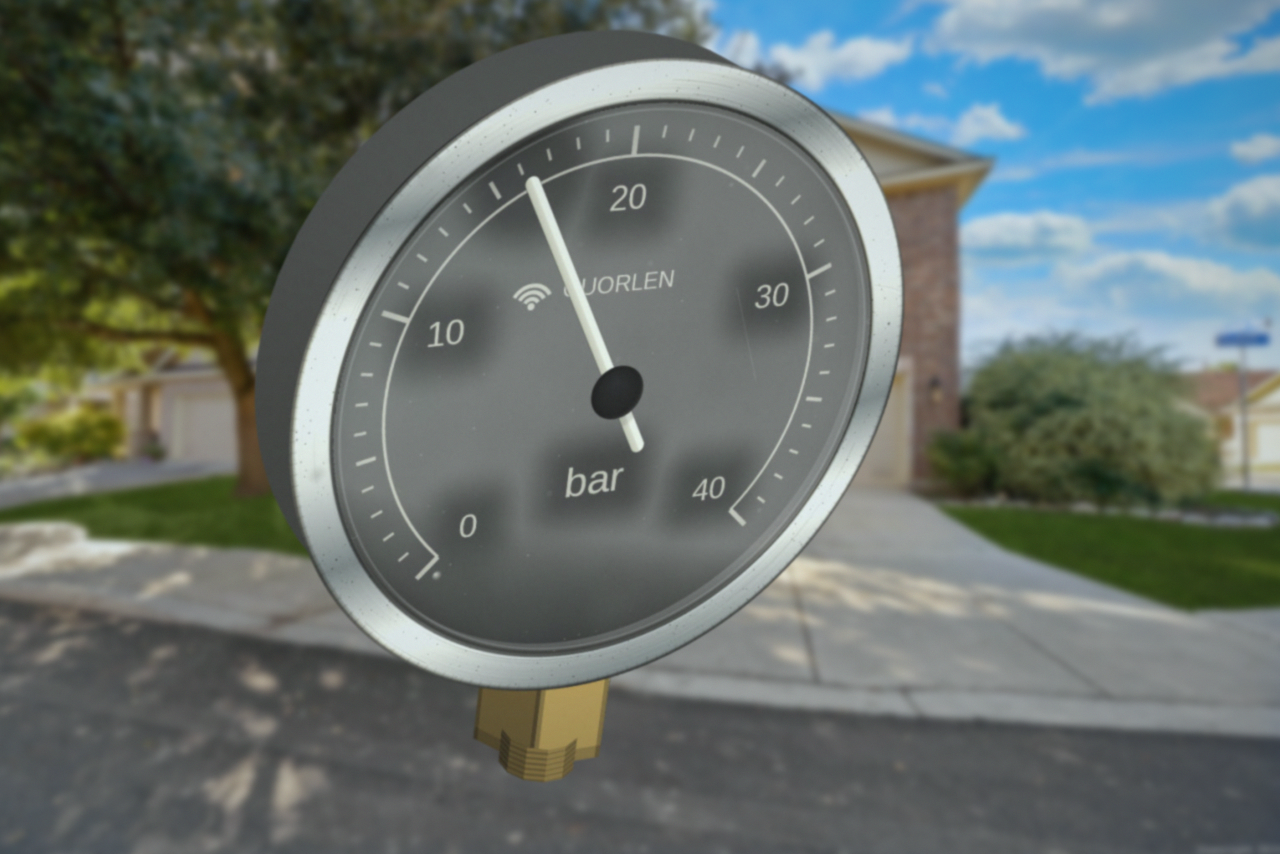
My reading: **16** bar
